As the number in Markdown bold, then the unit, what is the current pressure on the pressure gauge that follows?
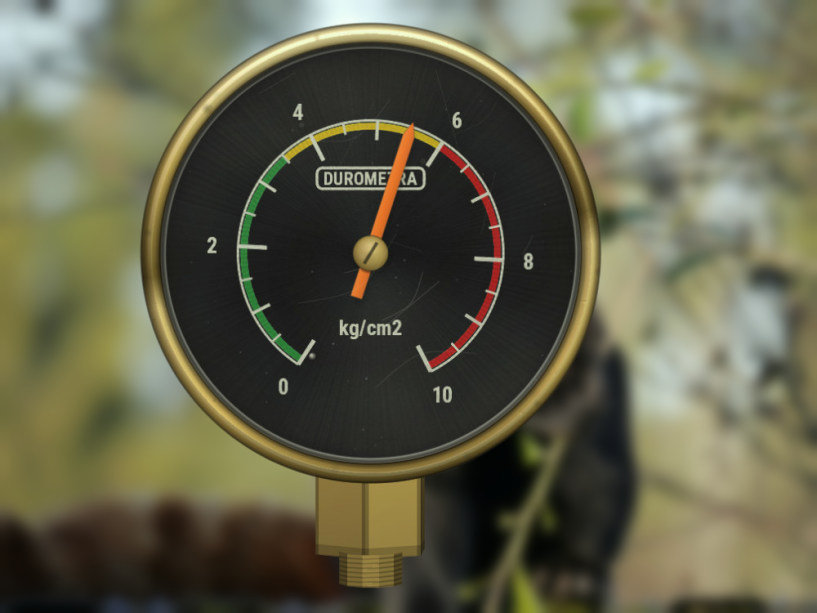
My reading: **5.5** kg/cm²
